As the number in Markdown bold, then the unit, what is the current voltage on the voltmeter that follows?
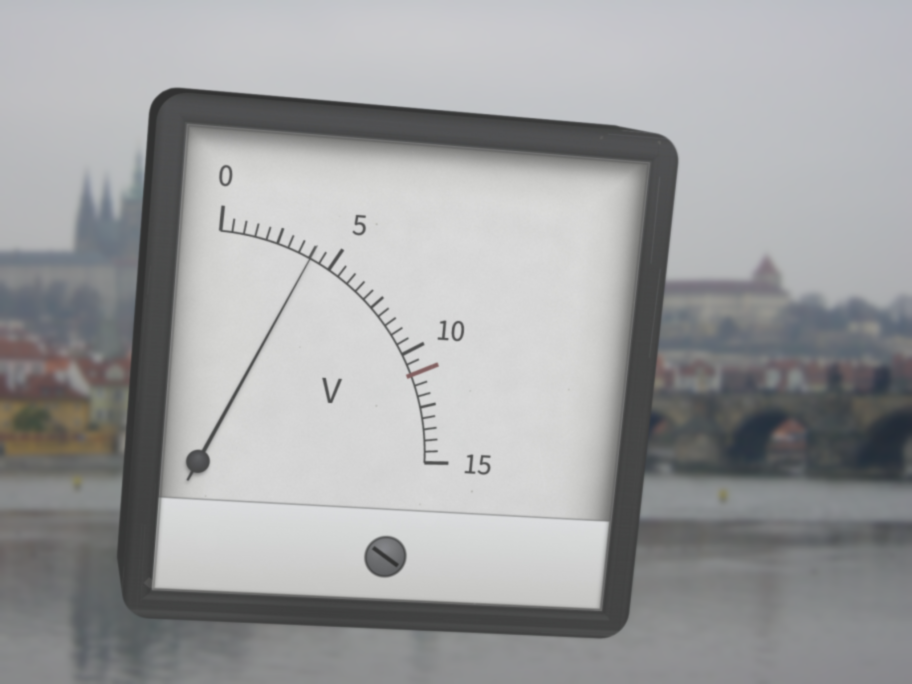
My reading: **4** V
